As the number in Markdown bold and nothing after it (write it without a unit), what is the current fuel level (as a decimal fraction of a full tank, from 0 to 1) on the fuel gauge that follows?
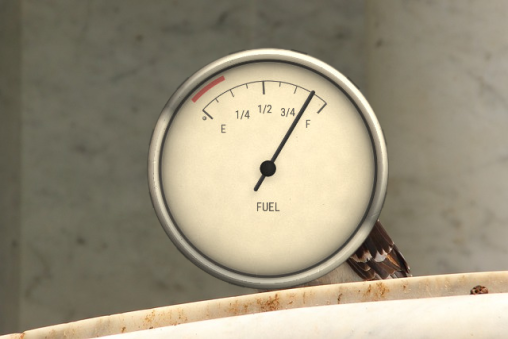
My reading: **0.875**
